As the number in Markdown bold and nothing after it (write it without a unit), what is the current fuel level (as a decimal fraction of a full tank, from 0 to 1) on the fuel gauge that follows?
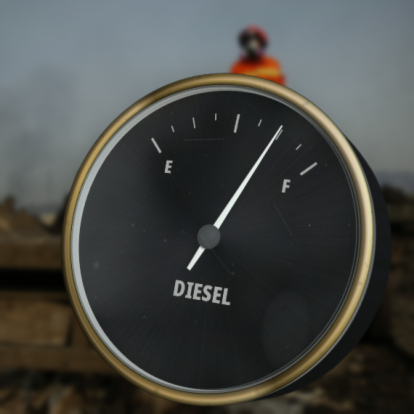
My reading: **0.75**
